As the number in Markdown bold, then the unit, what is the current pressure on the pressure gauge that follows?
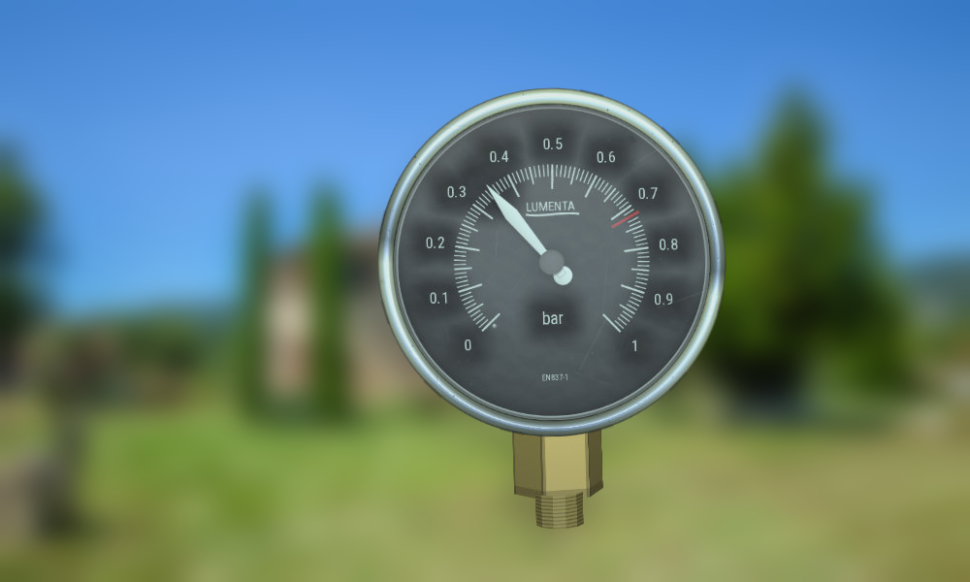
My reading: **0.35** bar
